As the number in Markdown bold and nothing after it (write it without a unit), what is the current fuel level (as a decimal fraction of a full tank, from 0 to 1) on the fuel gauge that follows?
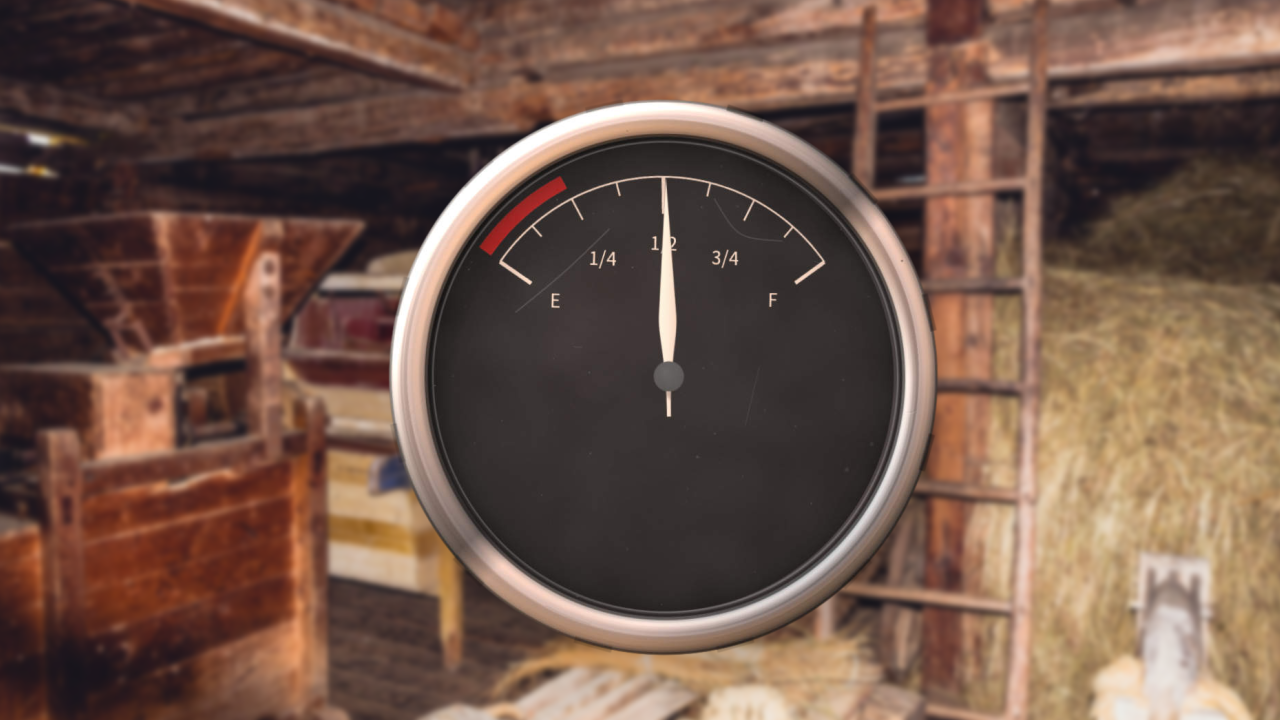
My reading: **0.5**
